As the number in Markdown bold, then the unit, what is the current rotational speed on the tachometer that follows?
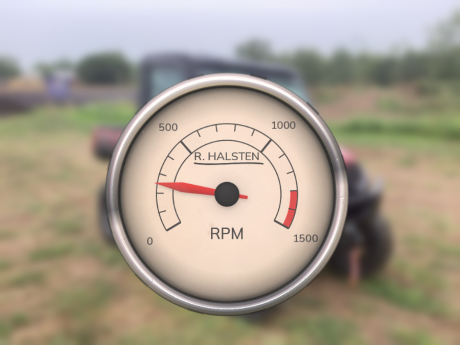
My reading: **250** rpm
